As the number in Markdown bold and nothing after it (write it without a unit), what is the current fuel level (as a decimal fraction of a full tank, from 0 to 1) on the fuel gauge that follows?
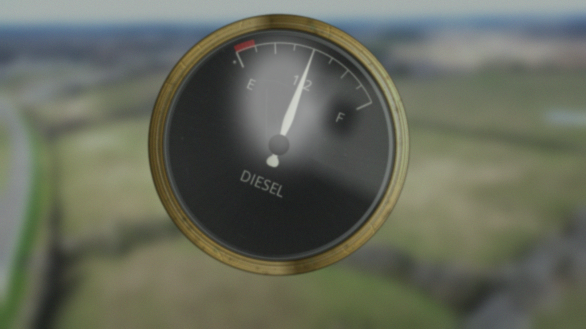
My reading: **0.5**
